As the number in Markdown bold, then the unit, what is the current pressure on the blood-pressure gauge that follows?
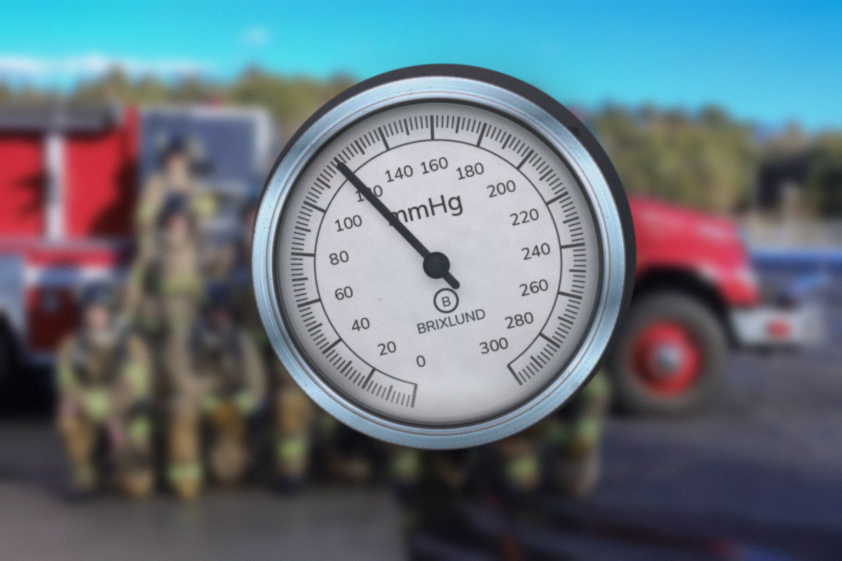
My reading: **120** mmHg
